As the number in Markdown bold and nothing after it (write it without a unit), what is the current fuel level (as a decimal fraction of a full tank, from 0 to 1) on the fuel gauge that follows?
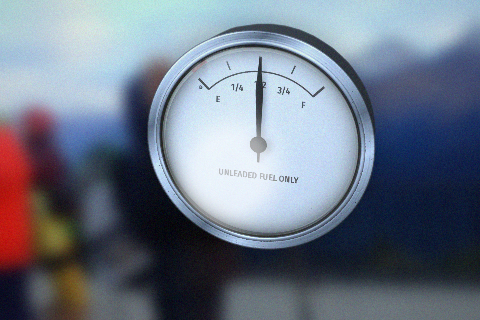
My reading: **0.5**
